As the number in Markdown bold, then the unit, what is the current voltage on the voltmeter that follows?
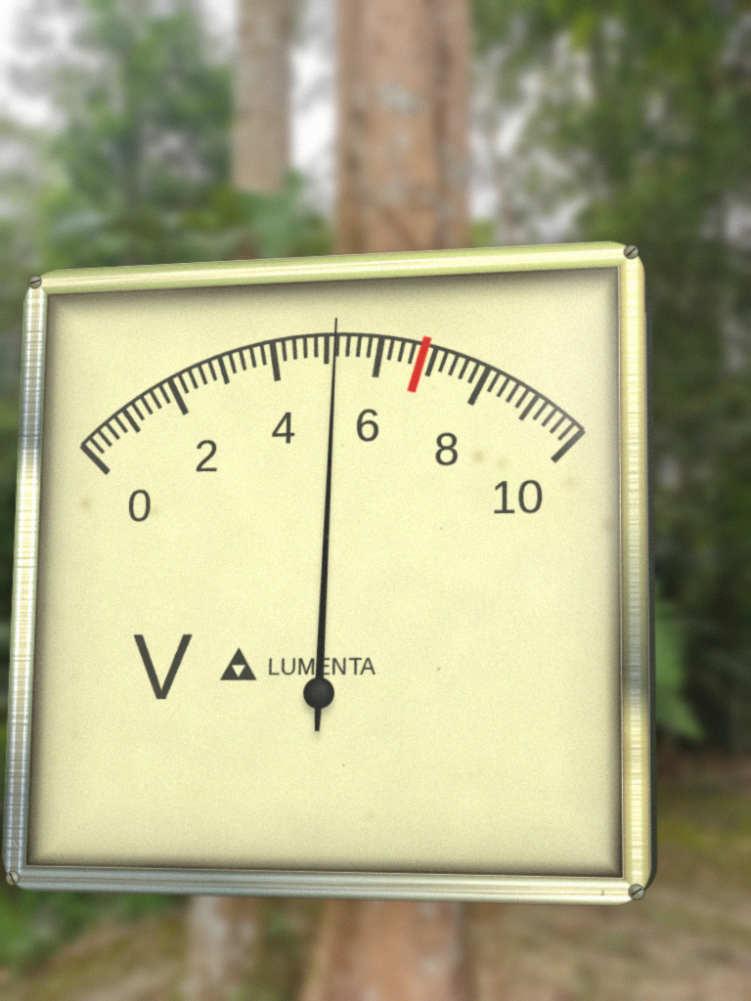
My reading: **5.2** V
